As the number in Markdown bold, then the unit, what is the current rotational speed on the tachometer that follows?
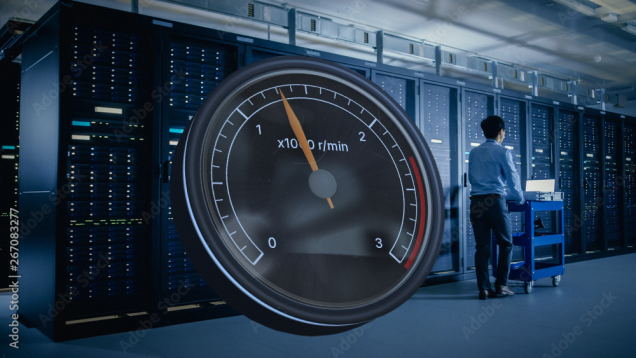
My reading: **1300** rpm
